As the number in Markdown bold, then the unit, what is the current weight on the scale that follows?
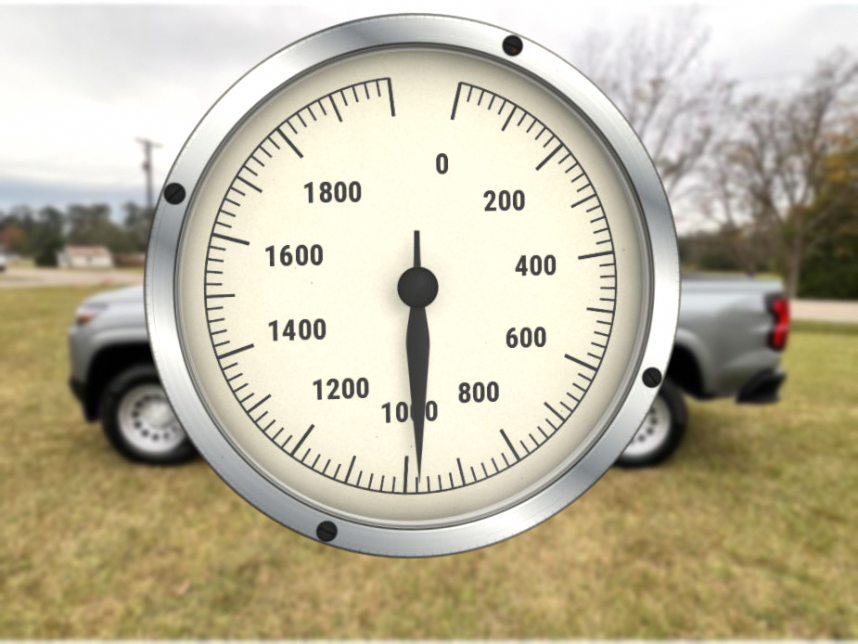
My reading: **980** g
